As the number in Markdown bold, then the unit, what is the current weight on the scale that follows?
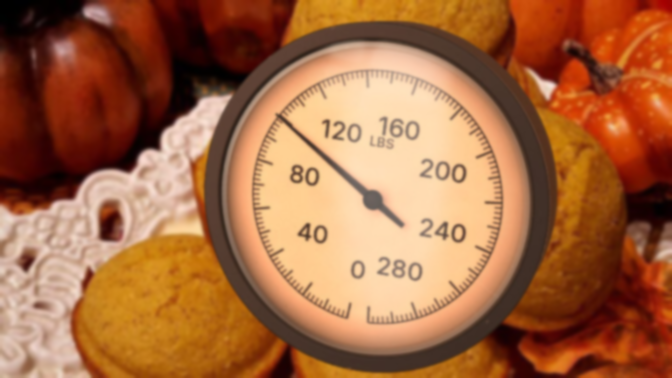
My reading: **100** lb
